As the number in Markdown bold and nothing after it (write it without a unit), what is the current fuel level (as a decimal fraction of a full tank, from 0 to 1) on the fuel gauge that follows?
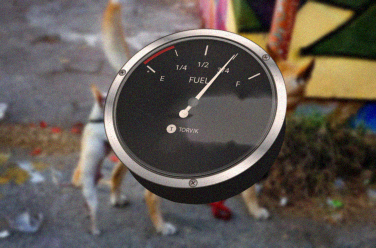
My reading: **0.75**
